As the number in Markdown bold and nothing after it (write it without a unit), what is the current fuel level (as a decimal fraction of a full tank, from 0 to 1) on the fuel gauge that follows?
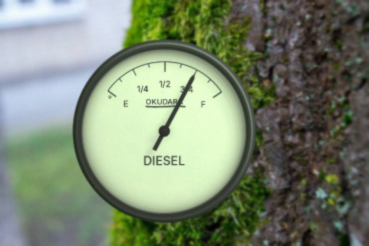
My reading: **0.75**
